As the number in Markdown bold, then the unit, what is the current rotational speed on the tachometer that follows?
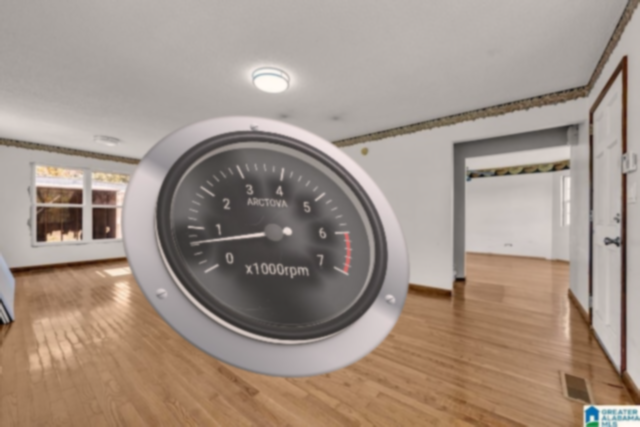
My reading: **600** rpm
